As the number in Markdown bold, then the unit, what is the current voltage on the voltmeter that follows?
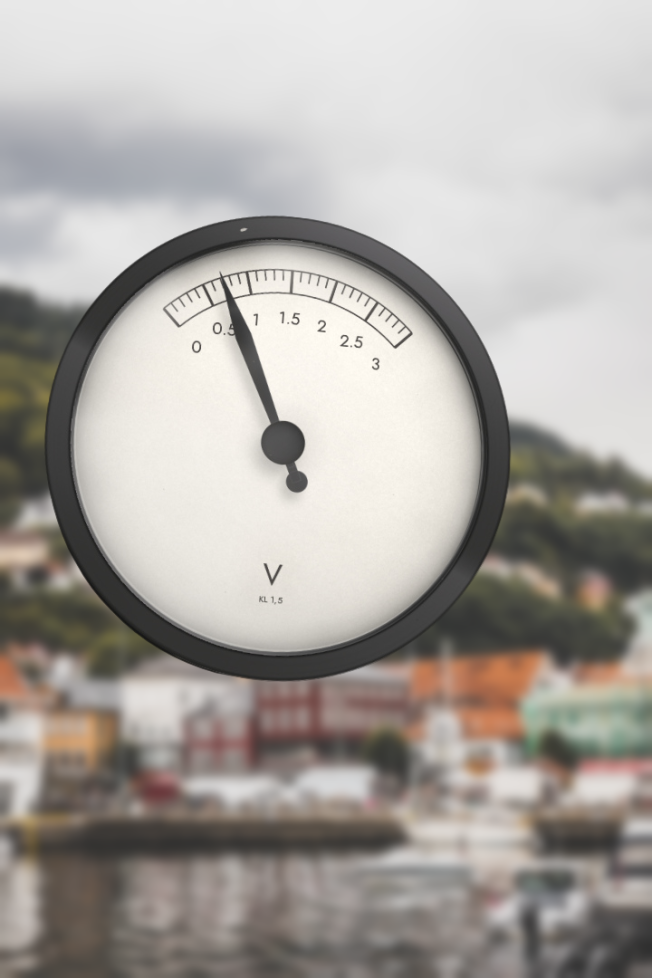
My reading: **0.7** V
